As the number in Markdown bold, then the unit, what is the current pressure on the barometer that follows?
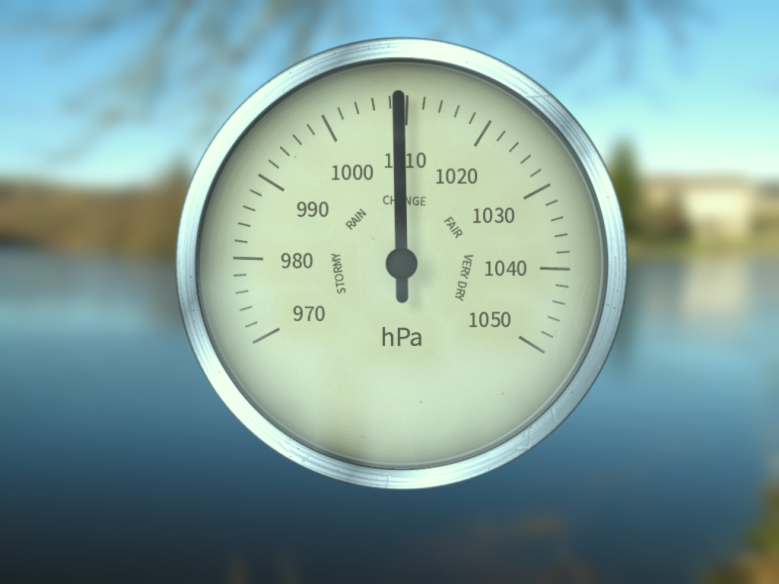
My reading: **1009** hPa
